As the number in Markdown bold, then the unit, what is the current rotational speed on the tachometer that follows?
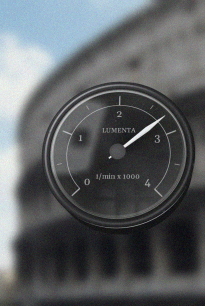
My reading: **2750** rpm
